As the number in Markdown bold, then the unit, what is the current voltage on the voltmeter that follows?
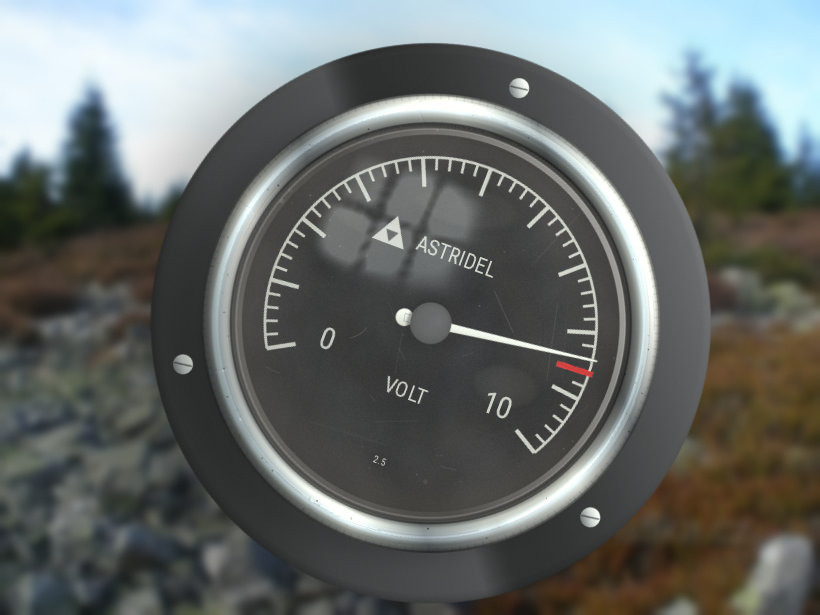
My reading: **8.4** V
